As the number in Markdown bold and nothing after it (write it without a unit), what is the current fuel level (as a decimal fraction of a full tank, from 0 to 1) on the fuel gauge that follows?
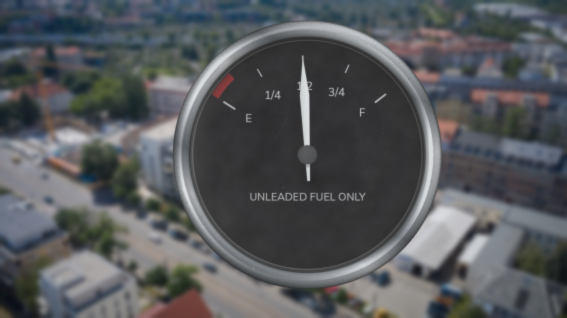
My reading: **0.5**
